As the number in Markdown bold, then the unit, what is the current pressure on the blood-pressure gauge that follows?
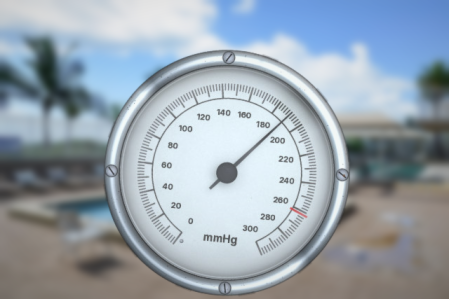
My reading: **190** mmHg
